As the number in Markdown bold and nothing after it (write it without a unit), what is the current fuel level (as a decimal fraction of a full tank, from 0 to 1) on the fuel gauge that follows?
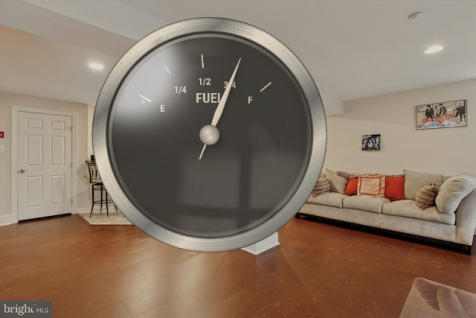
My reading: **0.75**
